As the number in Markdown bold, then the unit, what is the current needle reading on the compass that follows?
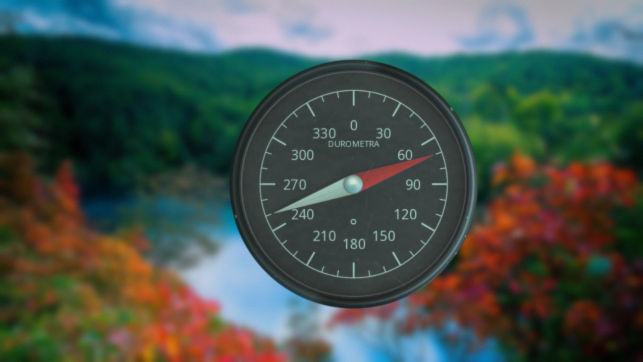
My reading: **70** °
